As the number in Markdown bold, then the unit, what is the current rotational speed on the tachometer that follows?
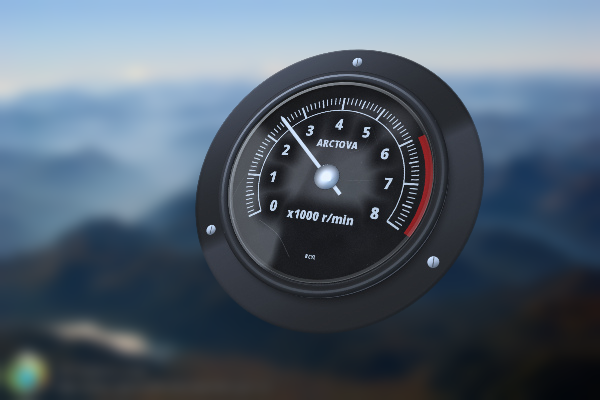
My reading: **2500** rpm
